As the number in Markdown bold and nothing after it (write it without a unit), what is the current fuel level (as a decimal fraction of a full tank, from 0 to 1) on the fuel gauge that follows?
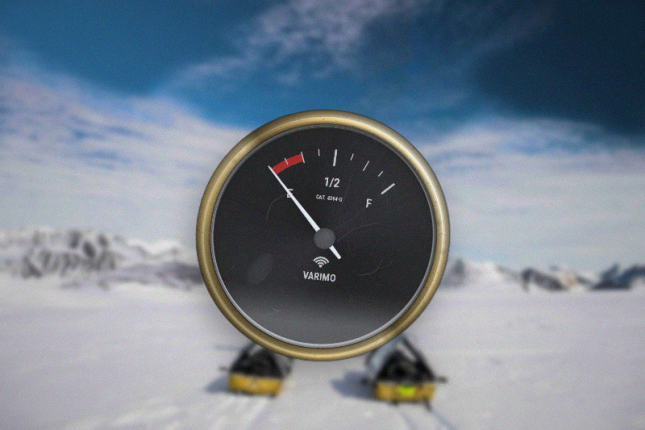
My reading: **0**
